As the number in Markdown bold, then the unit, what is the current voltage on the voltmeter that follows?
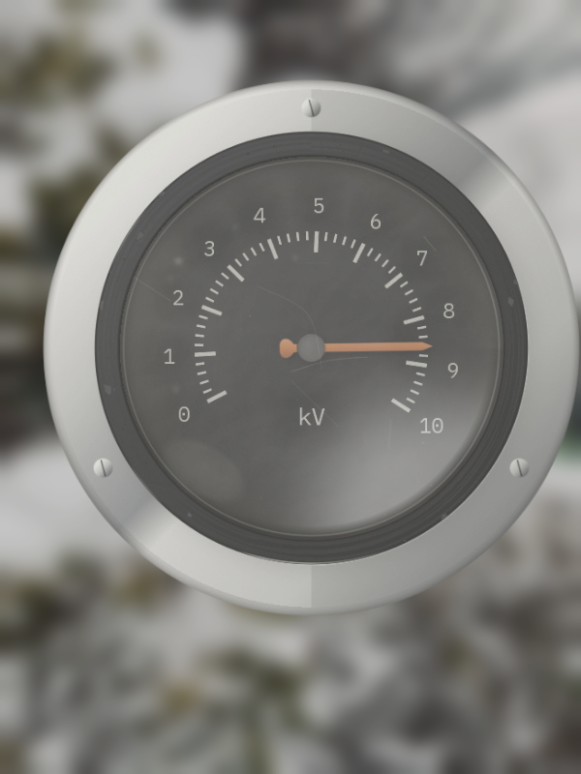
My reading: **8.6** kV
